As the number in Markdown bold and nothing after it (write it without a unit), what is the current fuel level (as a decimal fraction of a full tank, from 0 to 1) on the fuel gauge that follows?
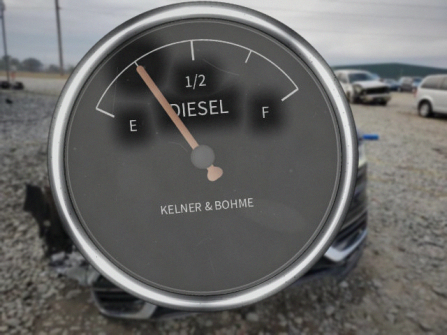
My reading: **0.25**
